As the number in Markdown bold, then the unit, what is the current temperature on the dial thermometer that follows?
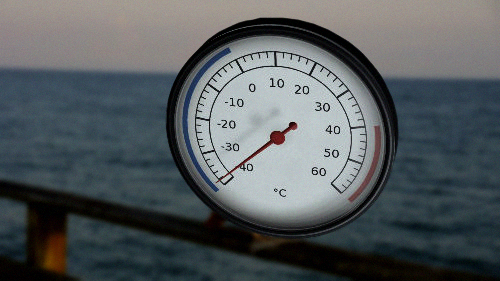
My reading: **-38** °C
